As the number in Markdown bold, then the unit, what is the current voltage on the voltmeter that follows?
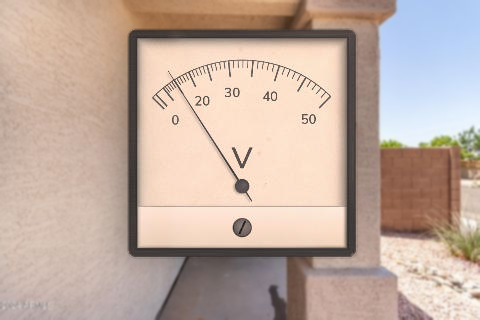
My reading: **15** V
